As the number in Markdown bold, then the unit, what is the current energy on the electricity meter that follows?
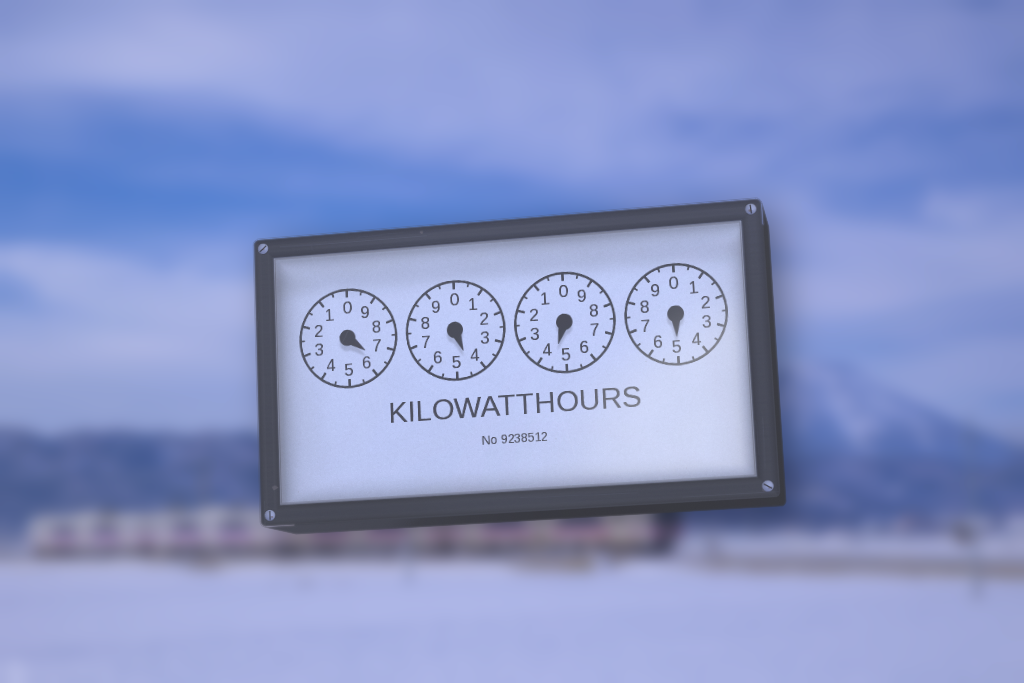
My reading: **6445** kWh
